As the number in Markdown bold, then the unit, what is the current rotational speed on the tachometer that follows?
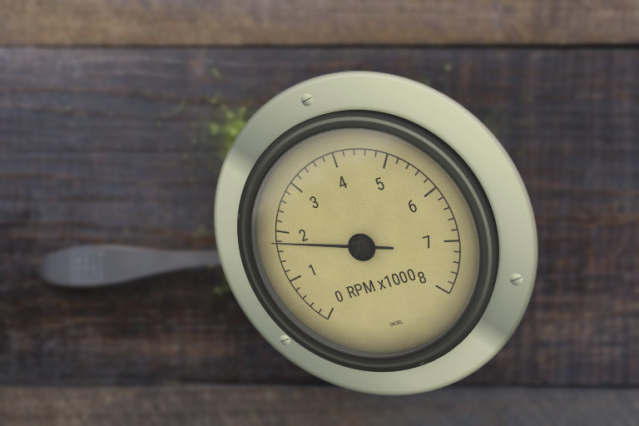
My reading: **1800** rpm
